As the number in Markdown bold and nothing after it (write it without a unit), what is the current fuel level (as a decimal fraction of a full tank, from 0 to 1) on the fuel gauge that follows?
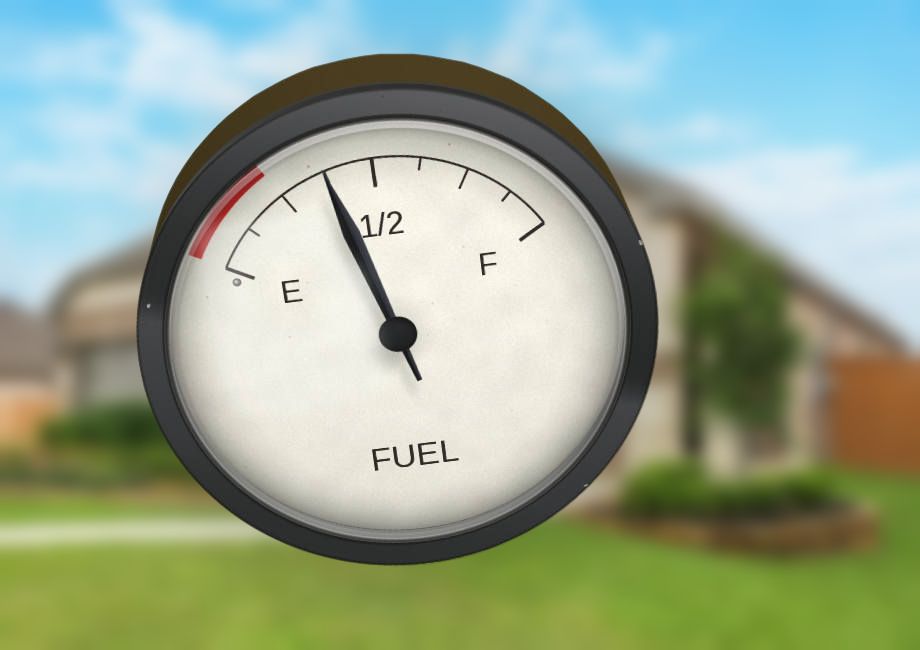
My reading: **0.375**
